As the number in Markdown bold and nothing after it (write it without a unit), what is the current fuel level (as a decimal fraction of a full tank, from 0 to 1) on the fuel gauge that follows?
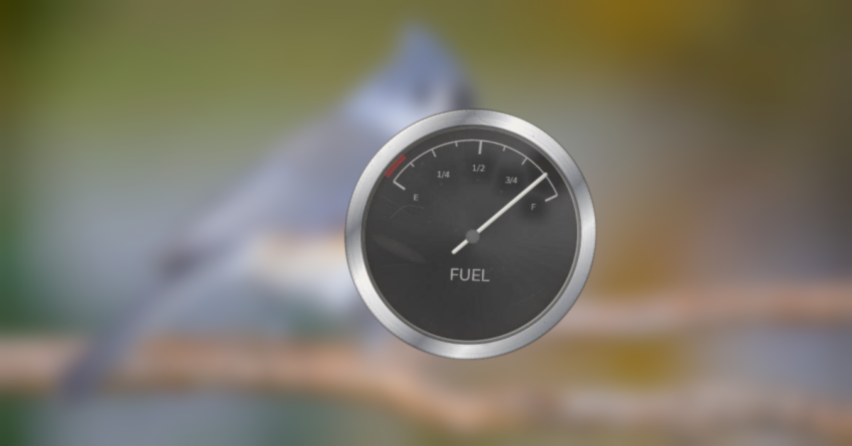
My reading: **0.875**
